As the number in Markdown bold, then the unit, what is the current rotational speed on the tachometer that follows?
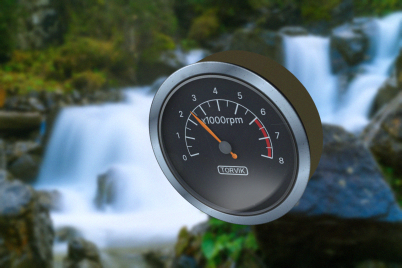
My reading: **2500** rpm
